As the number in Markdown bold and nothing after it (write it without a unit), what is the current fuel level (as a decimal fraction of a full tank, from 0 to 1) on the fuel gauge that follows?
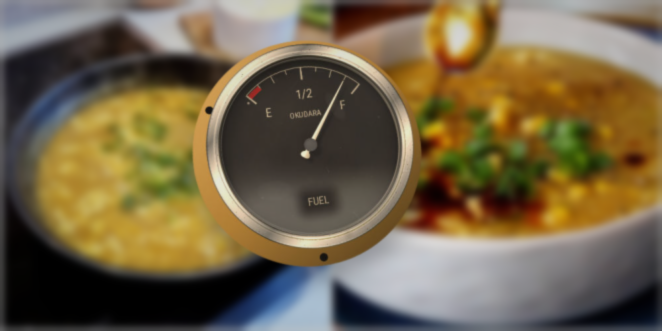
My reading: **0.875**
